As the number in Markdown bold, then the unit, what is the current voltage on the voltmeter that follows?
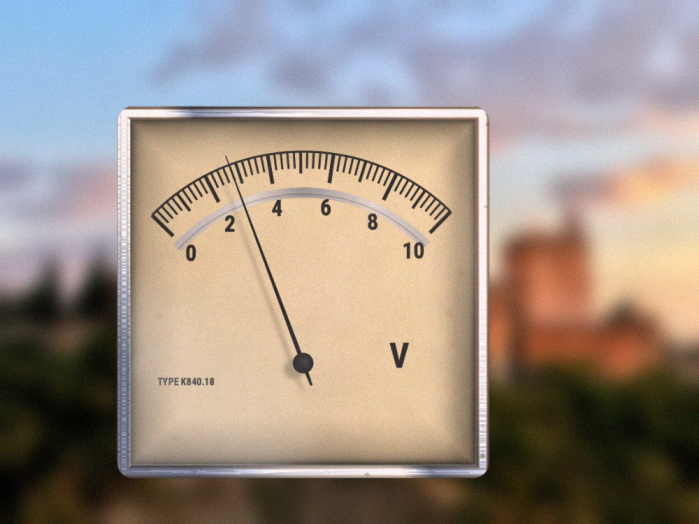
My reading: **2.8** V
